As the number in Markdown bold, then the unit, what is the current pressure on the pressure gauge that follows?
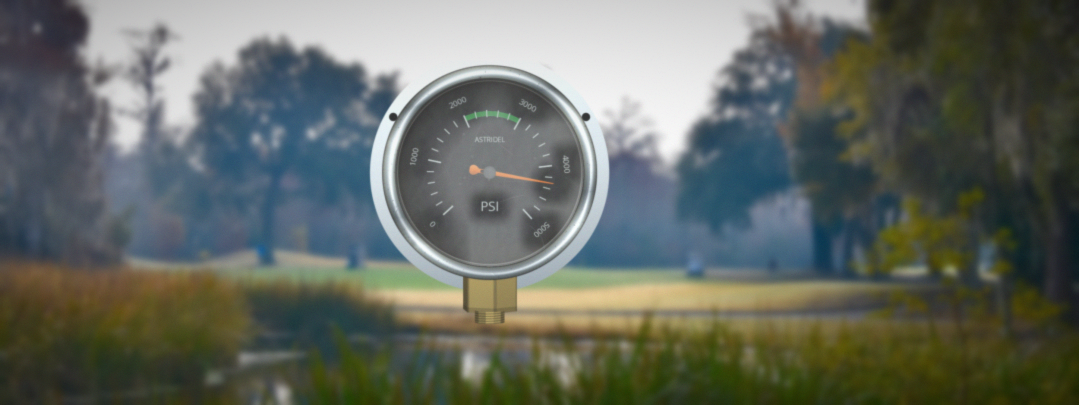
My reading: **4300** psi
